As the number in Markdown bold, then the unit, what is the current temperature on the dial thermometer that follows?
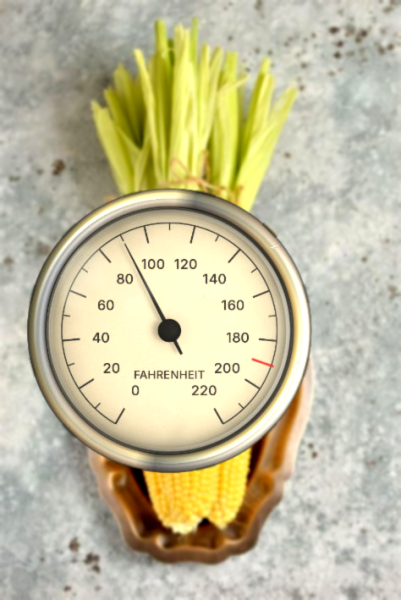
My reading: **90** °F
